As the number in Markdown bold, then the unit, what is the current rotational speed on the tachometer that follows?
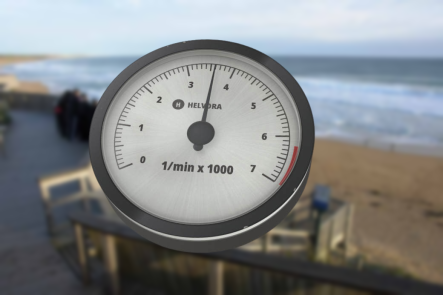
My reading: **3600** rpm
